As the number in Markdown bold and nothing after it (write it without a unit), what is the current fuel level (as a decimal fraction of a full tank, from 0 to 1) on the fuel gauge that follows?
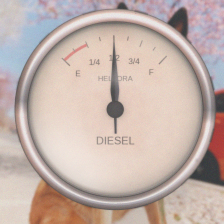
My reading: **0.5**
